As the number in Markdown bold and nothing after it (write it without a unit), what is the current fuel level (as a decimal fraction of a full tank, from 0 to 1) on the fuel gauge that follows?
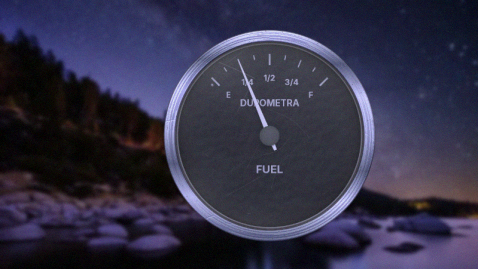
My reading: **0.25**
